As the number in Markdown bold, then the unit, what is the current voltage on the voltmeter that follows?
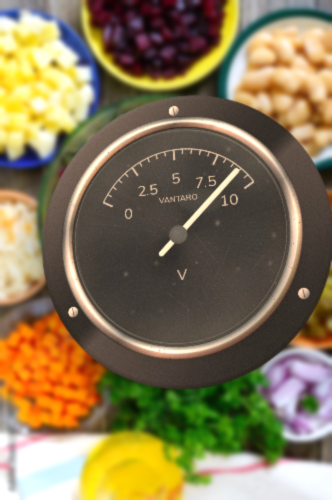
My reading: **9** V
